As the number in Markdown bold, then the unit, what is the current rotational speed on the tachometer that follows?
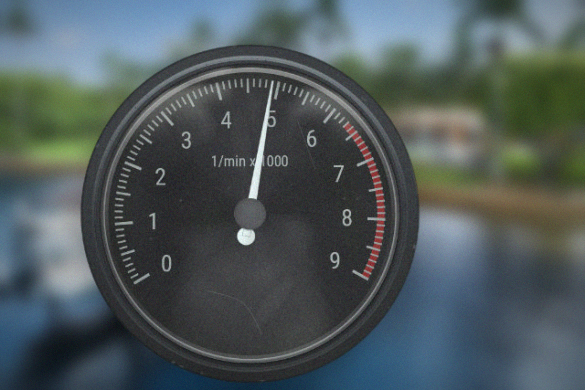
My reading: **4900** rpm
